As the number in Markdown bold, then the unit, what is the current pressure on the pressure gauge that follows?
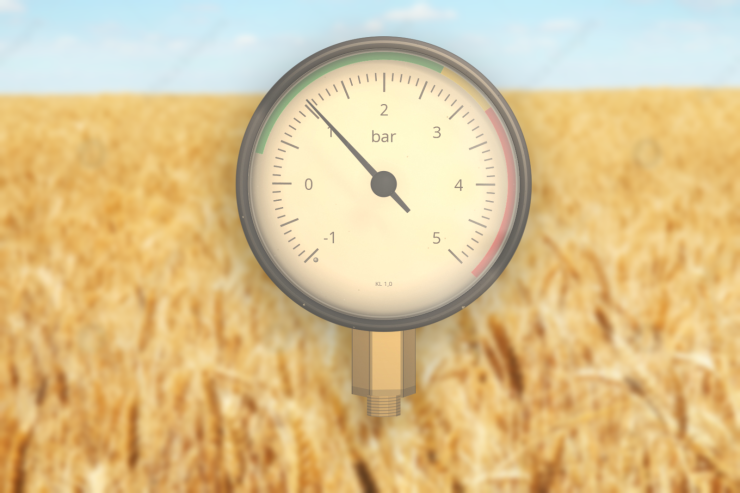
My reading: **1.05** bar
